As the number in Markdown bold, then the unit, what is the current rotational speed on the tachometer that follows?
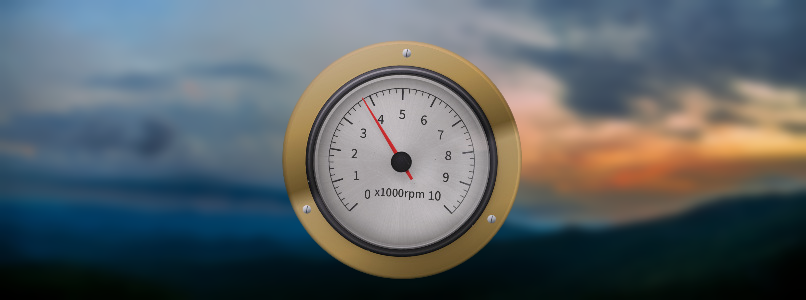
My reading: **3800** rpm
